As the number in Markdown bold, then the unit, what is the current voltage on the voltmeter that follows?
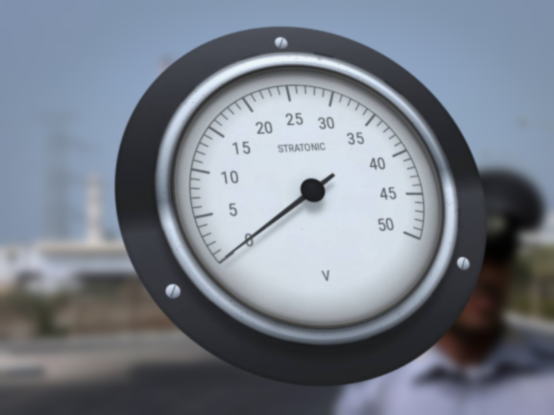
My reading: **0** V
